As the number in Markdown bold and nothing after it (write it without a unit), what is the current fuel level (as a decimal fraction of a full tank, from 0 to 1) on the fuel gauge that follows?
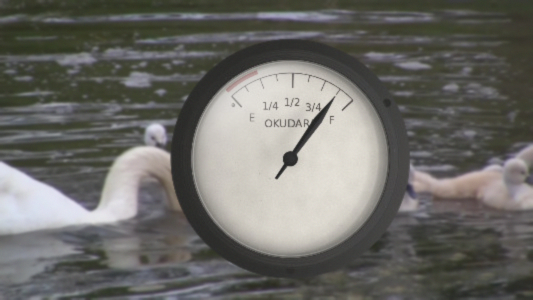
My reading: **0.875**
